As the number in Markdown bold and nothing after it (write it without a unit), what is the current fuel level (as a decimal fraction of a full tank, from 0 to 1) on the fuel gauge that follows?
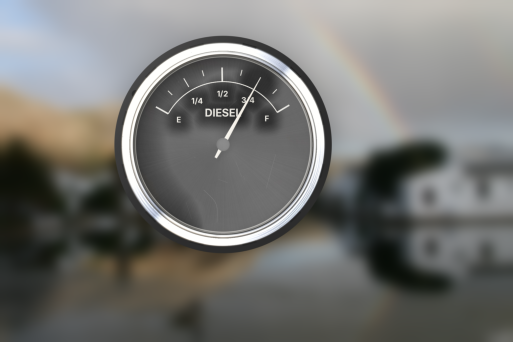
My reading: **0.75**
